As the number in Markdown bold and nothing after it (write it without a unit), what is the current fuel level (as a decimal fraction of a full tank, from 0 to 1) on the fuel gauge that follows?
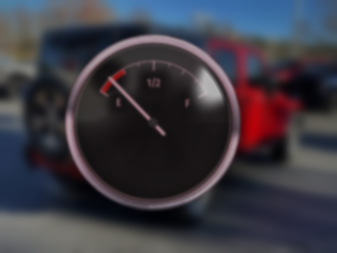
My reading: **0.125**
